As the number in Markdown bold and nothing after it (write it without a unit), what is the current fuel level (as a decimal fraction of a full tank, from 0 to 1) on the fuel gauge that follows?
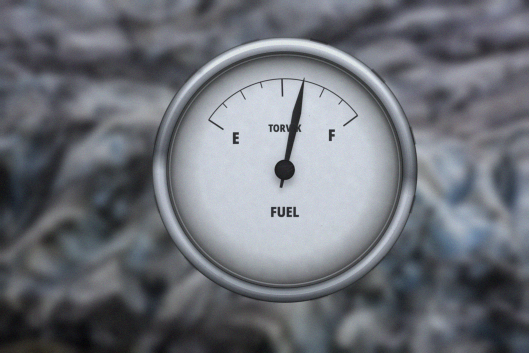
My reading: **0.625**
